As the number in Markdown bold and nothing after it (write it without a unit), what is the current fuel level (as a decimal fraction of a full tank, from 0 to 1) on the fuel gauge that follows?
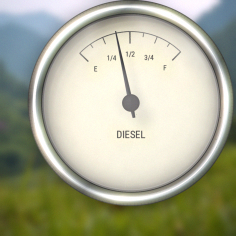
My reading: **0.375**
